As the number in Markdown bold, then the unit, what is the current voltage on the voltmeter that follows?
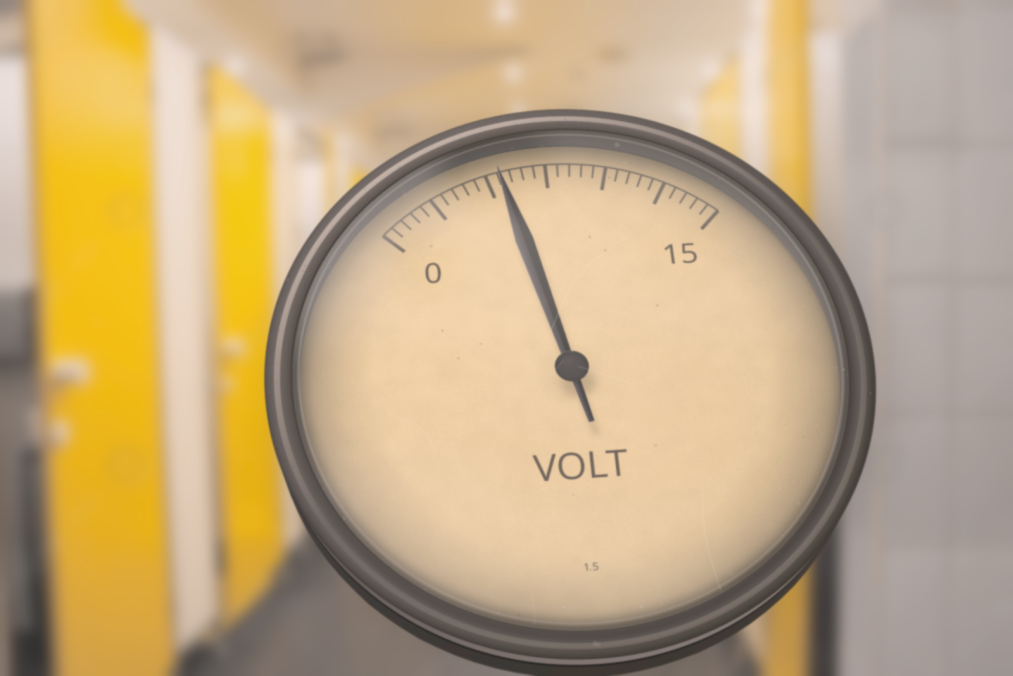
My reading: **5.5** V
